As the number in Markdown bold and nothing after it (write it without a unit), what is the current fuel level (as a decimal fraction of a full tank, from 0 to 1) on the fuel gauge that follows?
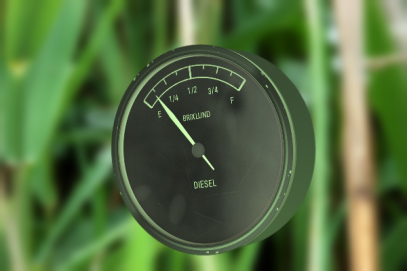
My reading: **0.125**
